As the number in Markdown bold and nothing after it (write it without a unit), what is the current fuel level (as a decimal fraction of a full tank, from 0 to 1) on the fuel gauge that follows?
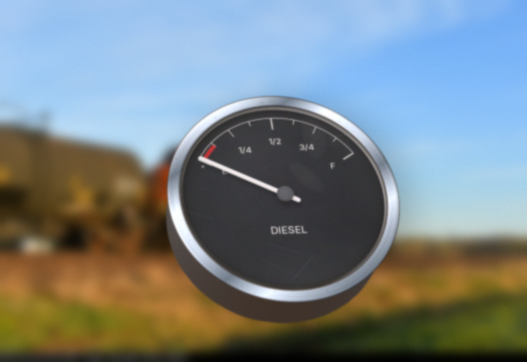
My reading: **0**
